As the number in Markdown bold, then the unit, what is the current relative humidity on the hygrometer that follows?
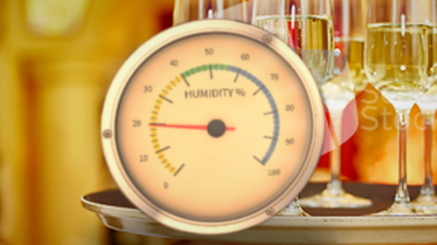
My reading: **20** %
